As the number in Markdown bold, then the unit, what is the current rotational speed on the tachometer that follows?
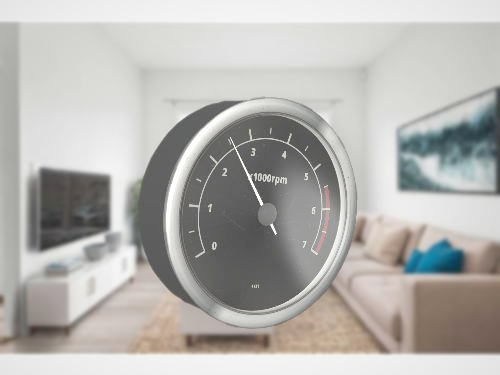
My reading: **2500** rpm
